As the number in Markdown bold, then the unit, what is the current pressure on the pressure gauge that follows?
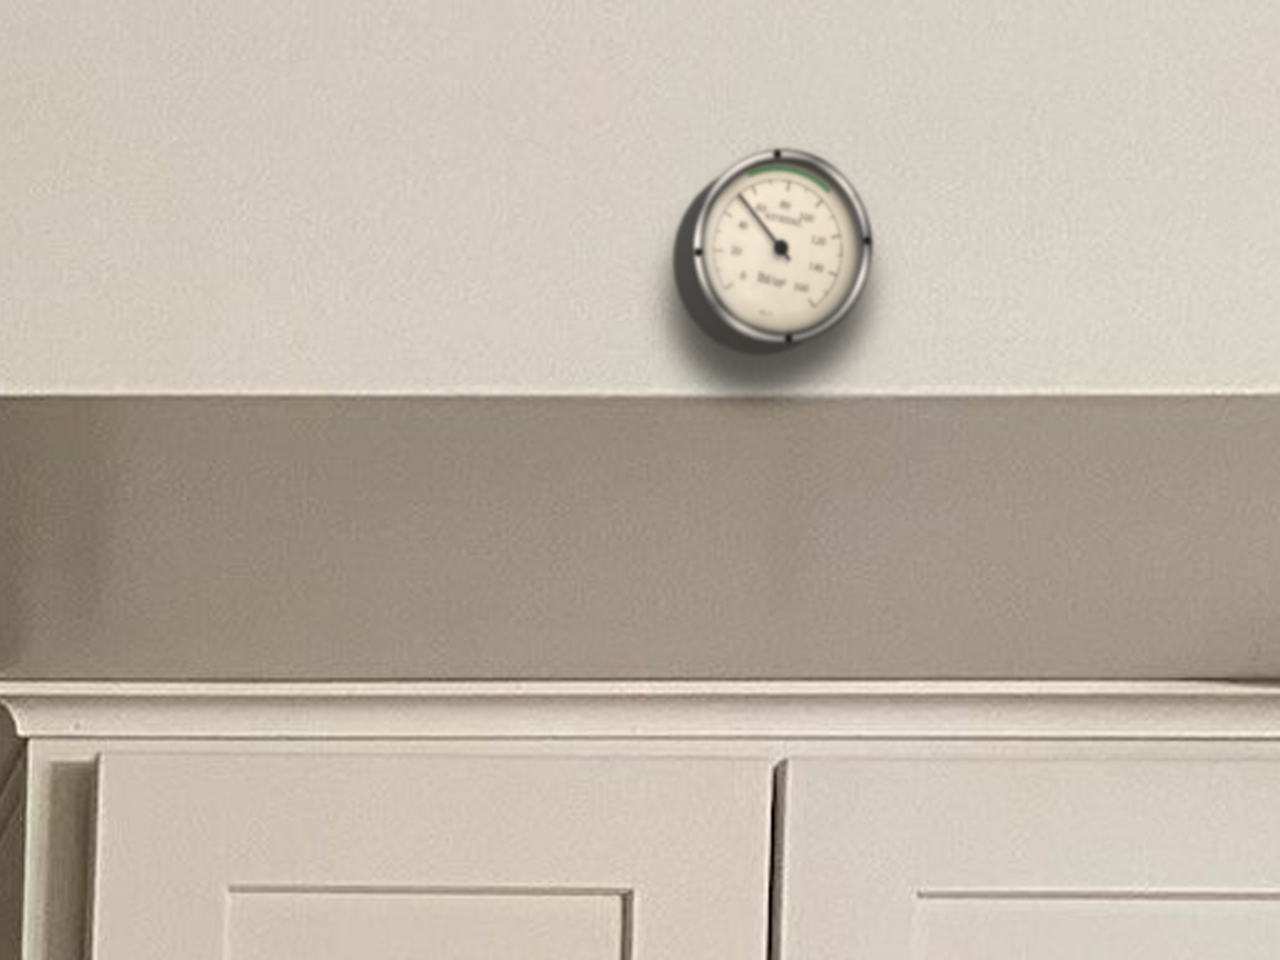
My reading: **50** psi
